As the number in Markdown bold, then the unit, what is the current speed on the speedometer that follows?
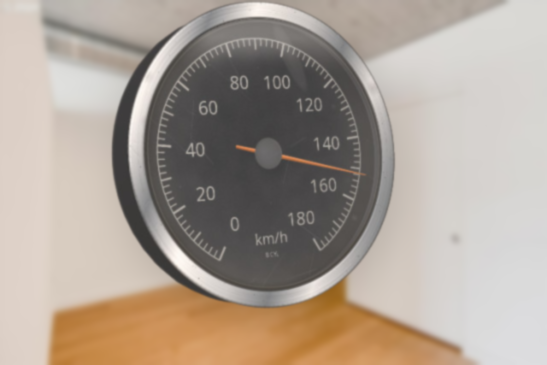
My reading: **152** km/h
